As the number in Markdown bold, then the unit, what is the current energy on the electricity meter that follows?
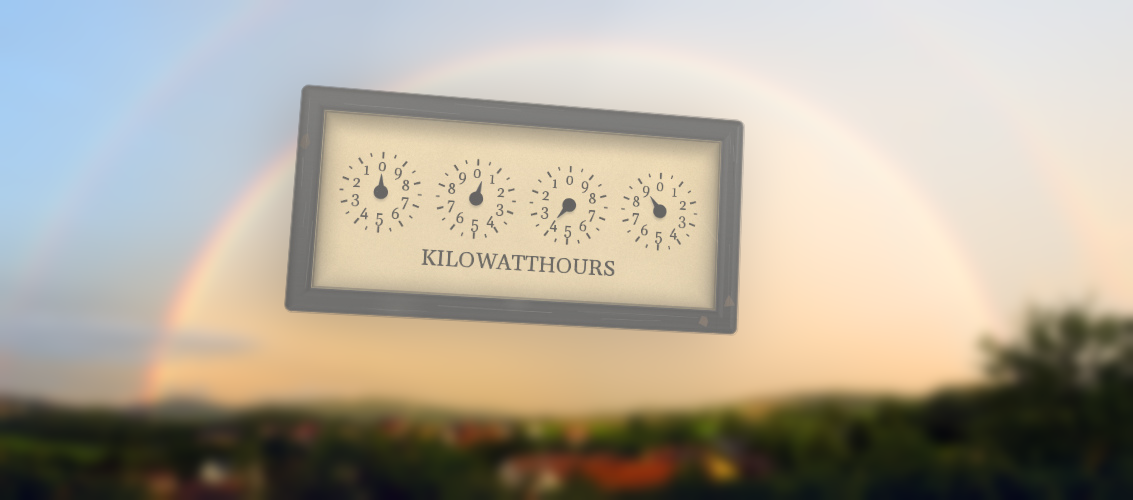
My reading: **39** kWh
